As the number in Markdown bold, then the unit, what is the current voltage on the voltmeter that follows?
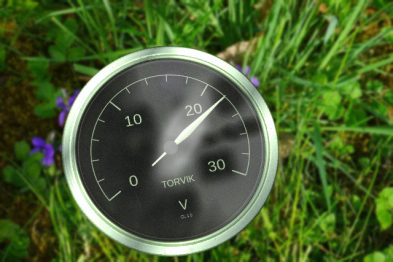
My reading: **22** V
